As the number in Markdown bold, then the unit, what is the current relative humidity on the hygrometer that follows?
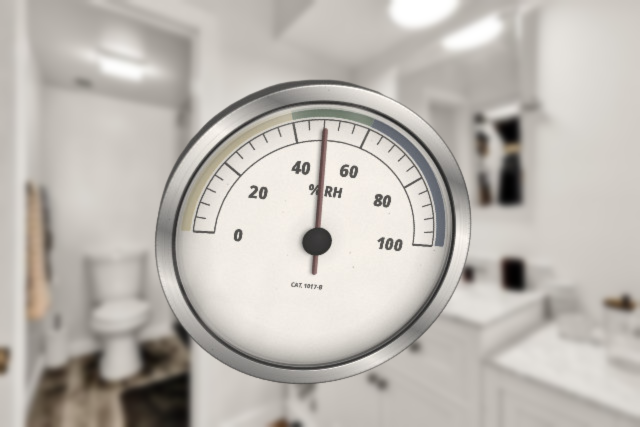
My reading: **48** %
